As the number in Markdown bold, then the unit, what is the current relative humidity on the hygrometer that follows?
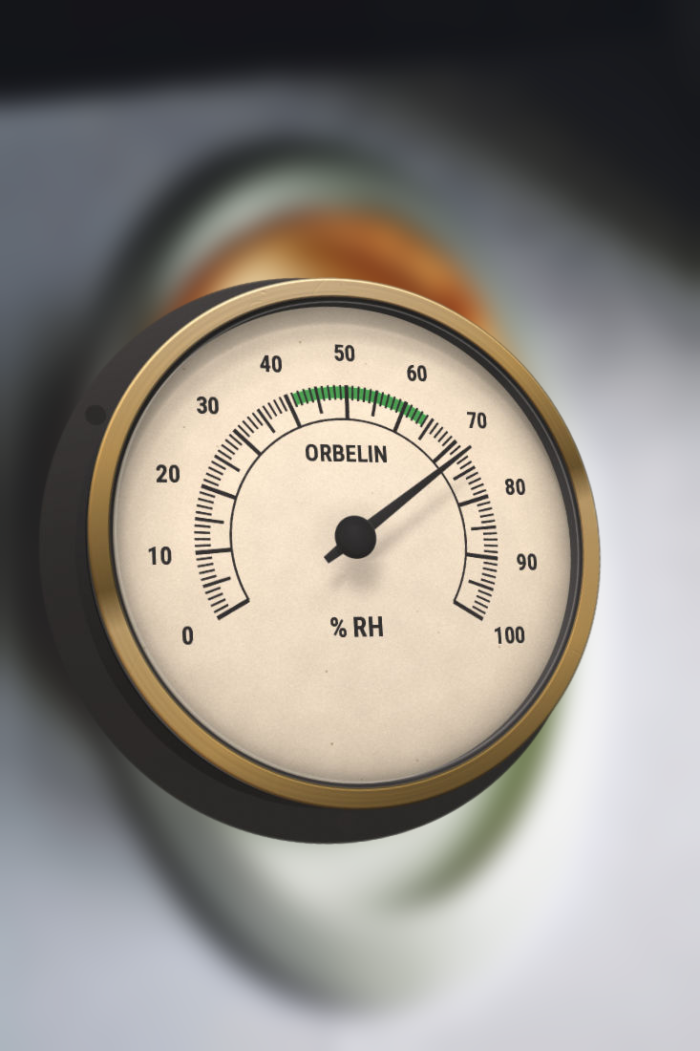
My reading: **72** %
